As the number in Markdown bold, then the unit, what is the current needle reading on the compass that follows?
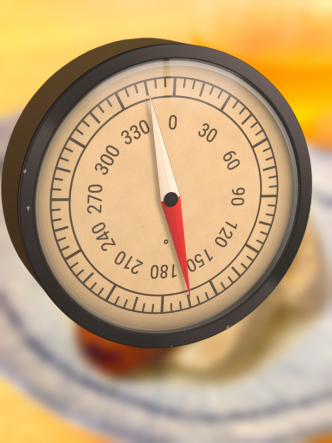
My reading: **165** °
